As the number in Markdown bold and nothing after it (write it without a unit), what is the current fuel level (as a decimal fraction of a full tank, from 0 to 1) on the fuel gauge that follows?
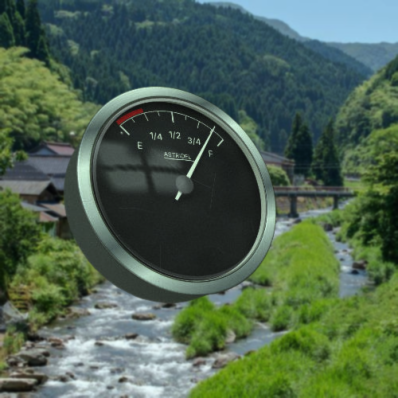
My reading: **0.875**
